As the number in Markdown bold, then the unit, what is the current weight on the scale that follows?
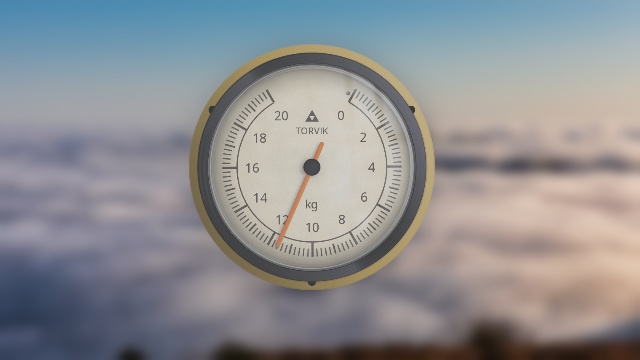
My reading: **11.6** kg
